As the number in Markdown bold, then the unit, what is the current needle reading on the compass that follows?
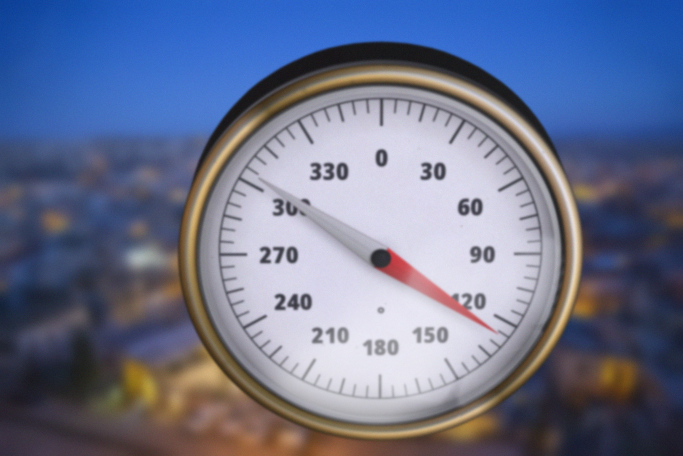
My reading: **125** °
